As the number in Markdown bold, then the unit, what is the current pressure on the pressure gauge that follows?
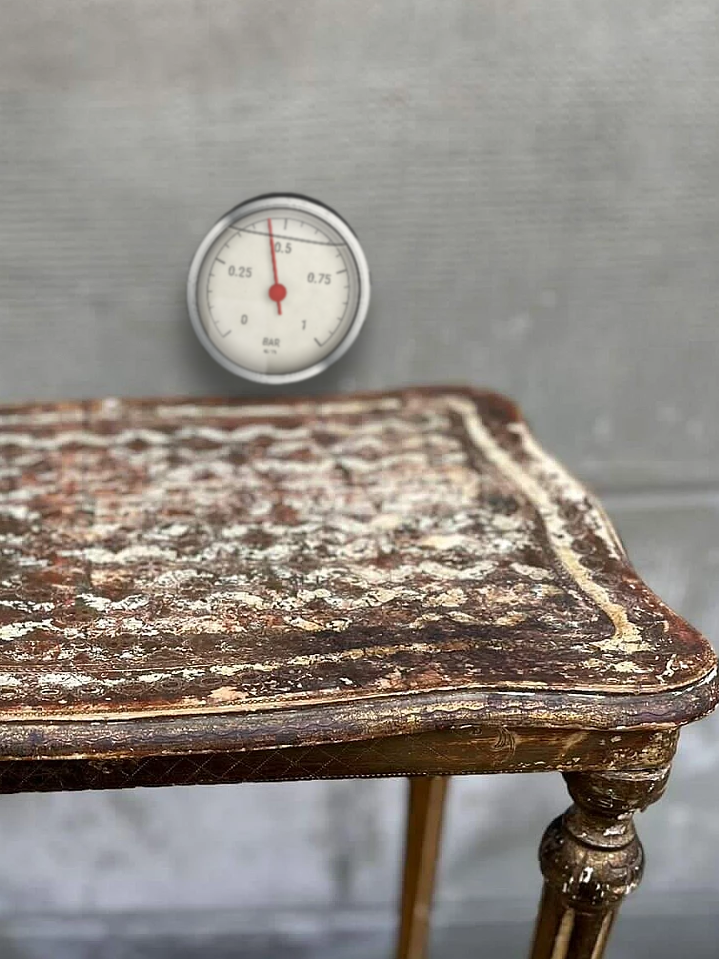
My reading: **0.45** bar
